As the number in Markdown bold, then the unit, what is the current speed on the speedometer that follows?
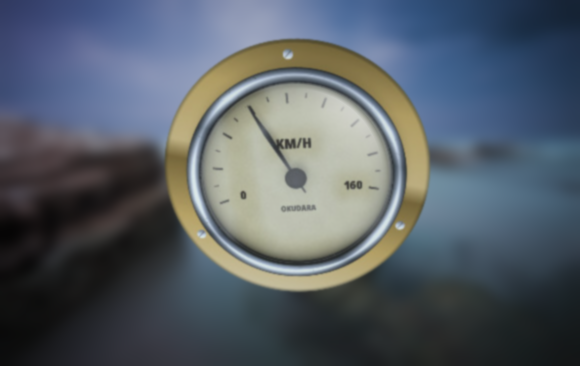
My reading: **60** km/h
